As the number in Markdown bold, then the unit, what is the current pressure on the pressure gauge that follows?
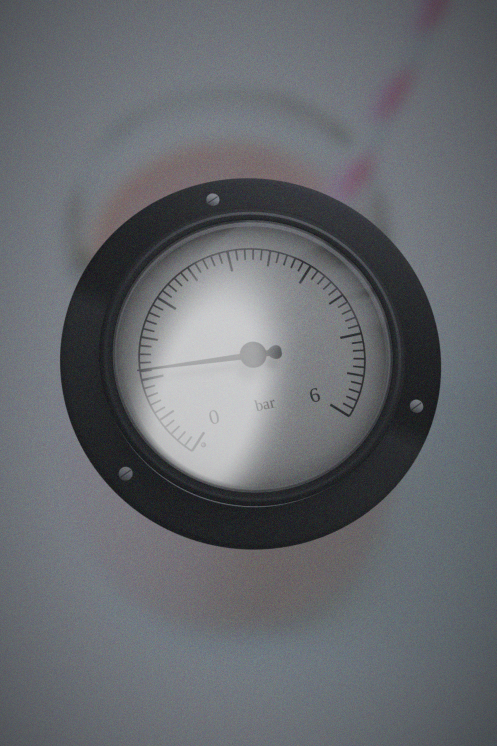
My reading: **1.1** bar
